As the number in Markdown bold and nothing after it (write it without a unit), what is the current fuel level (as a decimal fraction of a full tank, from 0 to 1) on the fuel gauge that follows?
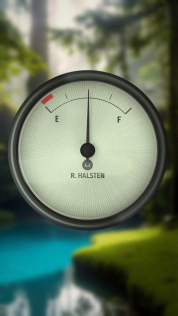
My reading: **0.5**
